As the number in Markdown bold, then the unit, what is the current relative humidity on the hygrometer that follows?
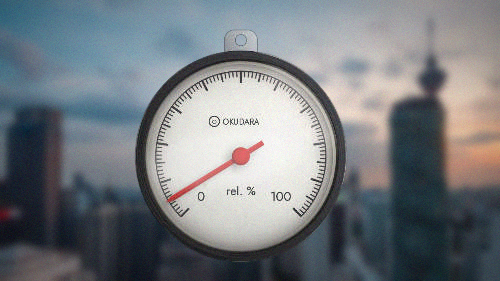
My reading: **5** %
